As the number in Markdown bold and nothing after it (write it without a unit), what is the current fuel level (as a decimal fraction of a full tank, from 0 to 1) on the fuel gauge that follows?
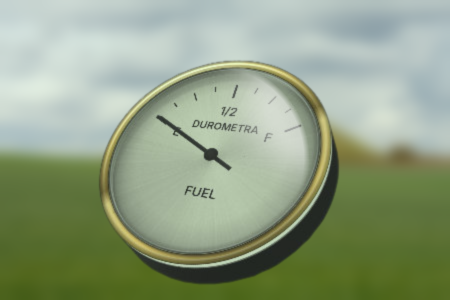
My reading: **0**
